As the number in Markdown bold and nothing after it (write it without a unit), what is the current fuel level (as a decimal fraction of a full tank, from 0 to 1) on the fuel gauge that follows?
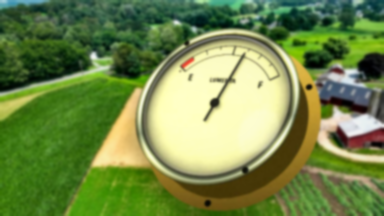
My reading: **0.625**
